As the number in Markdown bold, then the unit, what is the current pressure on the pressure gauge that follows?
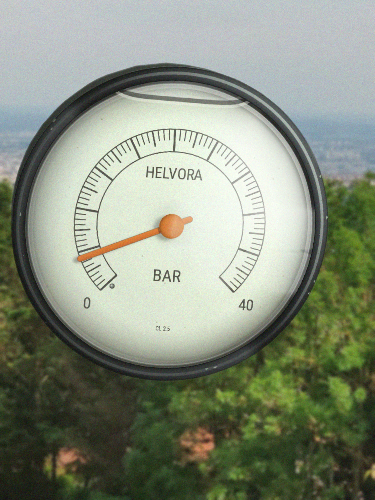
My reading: **3.5** bar
